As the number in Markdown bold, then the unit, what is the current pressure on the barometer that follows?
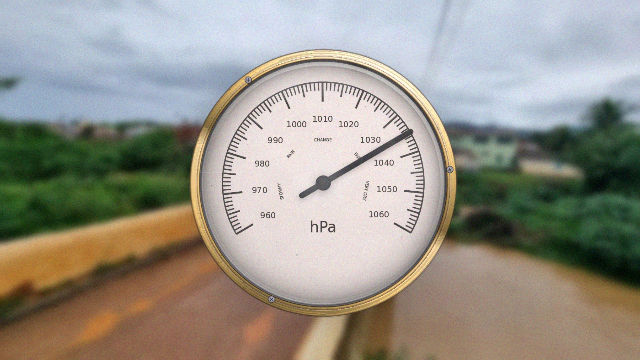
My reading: **1035** hPa
